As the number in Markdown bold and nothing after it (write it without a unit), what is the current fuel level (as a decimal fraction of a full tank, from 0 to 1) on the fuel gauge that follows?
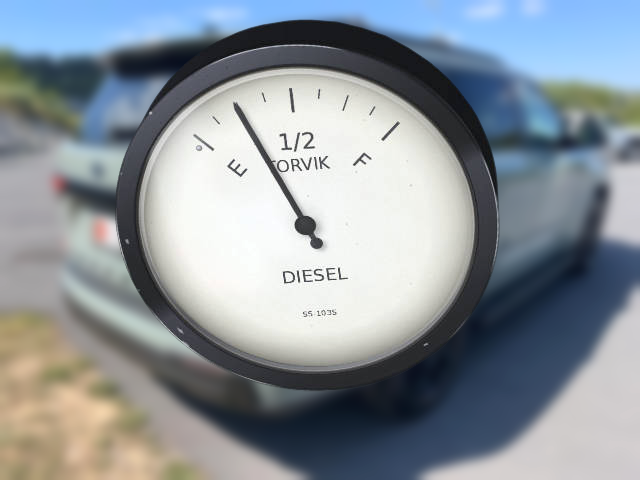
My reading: **0.25**
